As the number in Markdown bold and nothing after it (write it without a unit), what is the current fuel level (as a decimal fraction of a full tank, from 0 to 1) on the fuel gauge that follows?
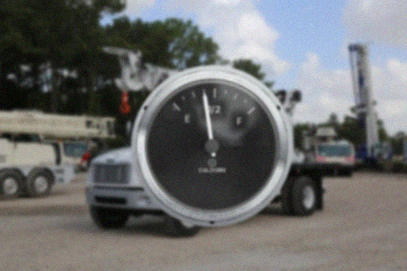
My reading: **0.375**
